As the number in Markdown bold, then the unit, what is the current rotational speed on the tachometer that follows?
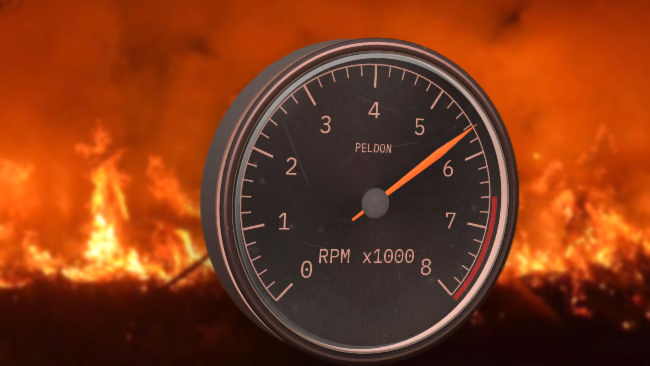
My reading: **5600** rpm
